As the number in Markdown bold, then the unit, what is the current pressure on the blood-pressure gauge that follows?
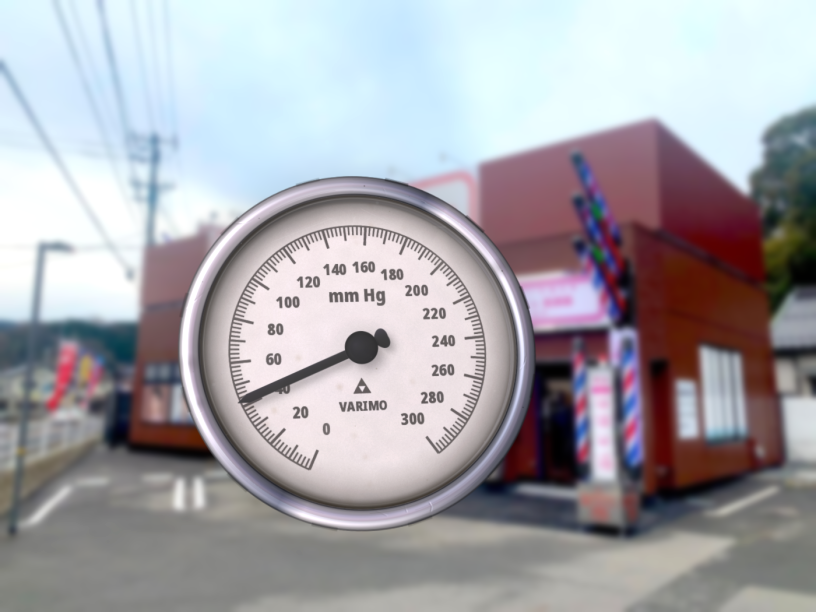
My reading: **42** mmHg
